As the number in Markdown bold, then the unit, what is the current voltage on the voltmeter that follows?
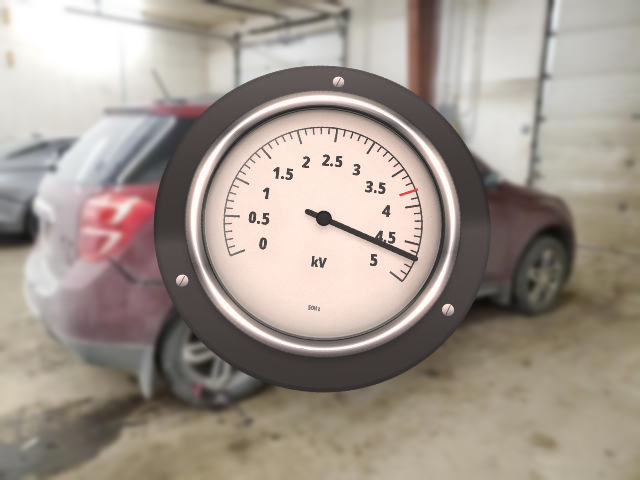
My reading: **4.7** kV
